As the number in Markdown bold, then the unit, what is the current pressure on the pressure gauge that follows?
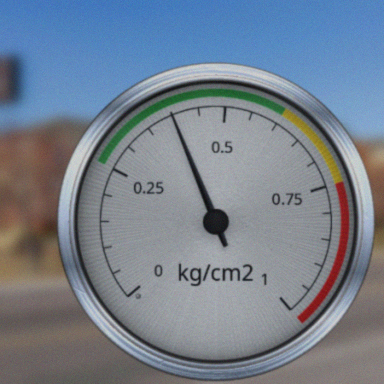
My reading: **0.4** kg/cm²
